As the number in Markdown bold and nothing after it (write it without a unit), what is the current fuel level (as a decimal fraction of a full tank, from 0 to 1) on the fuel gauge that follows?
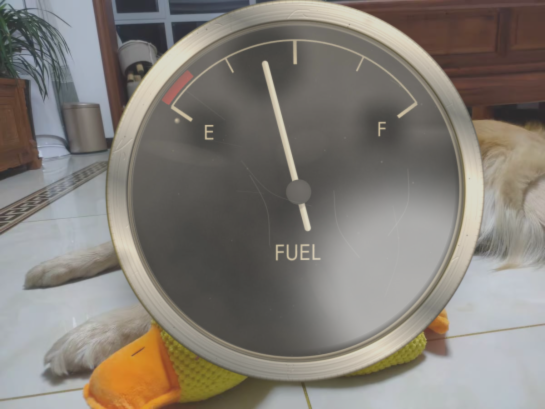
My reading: **0.375**
